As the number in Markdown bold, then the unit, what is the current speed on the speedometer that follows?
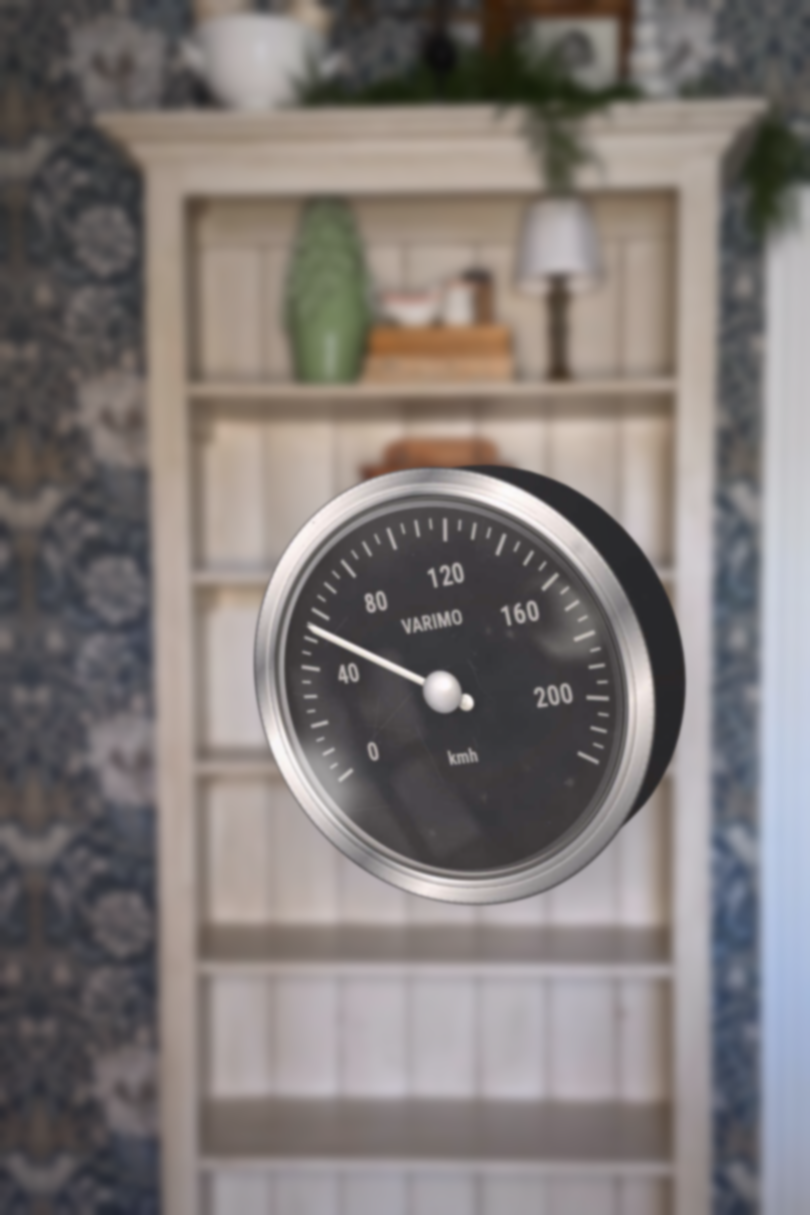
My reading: **55** km/h
